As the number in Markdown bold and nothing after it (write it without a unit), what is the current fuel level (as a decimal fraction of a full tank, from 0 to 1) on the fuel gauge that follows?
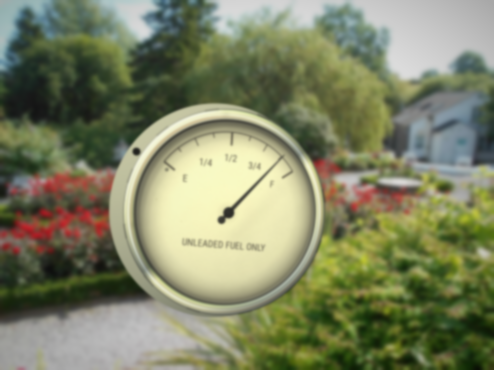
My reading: **0.875**
